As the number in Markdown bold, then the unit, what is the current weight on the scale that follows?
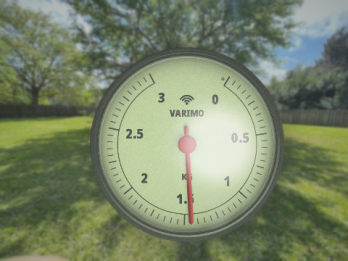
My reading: **1.45** kg
